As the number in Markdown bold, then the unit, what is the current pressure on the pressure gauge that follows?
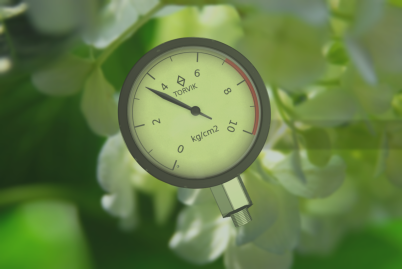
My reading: **3.5** kg/cm²
